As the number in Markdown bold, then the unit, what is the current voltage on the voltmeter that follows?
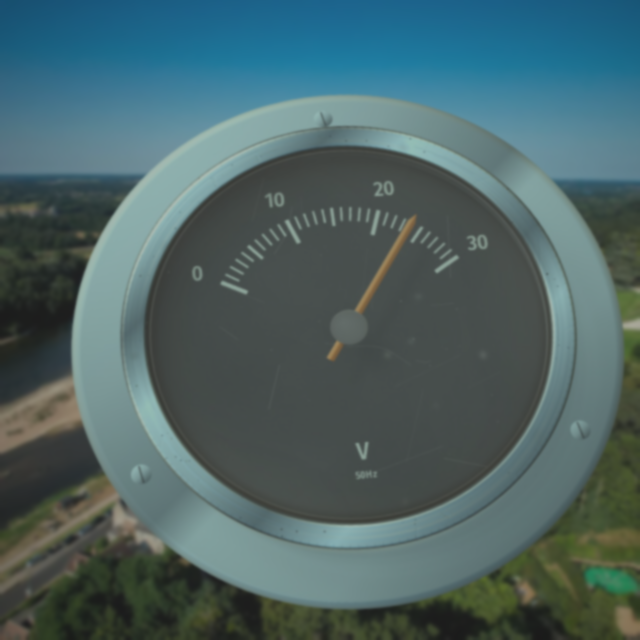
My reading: **24** V
